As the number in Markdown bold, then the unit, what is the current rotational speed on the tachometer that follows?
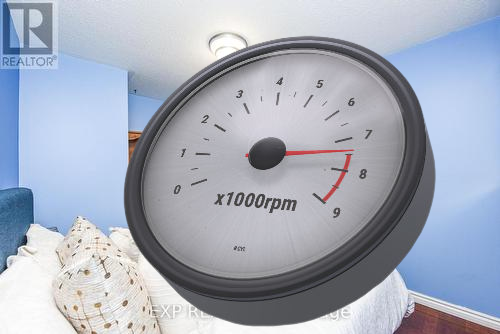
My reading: **7500** rpm
